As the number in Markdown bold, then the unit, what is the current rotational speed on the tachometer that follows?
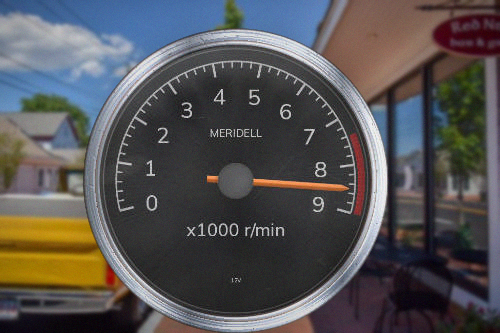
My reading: **8500** rpm
